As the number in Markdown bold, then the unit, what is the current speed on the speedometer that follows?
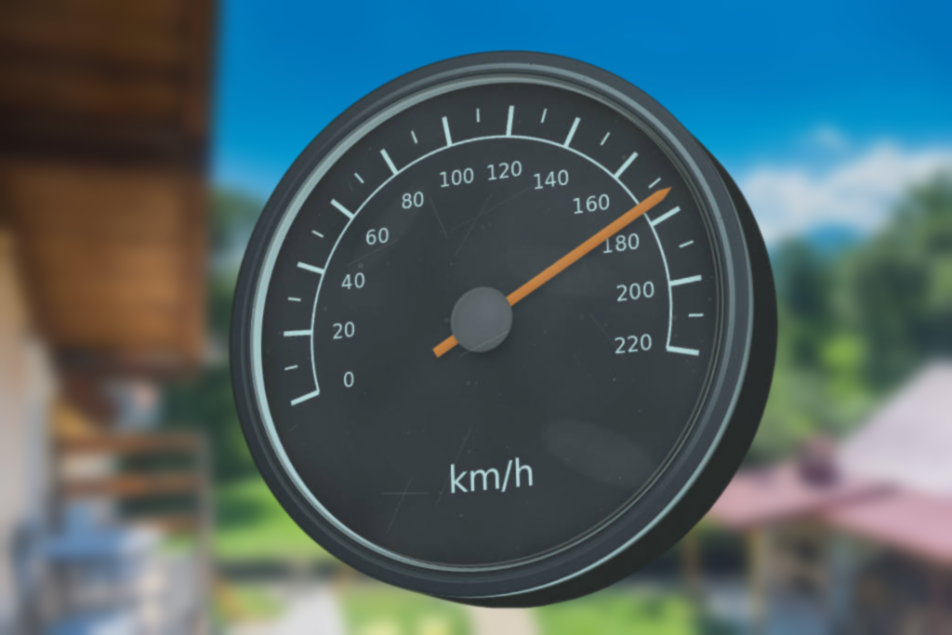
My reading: **175** km/h
